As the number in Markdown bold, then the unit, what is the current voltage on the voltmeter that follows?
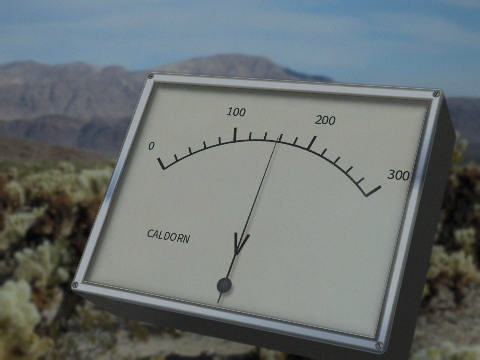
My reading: **160** V
